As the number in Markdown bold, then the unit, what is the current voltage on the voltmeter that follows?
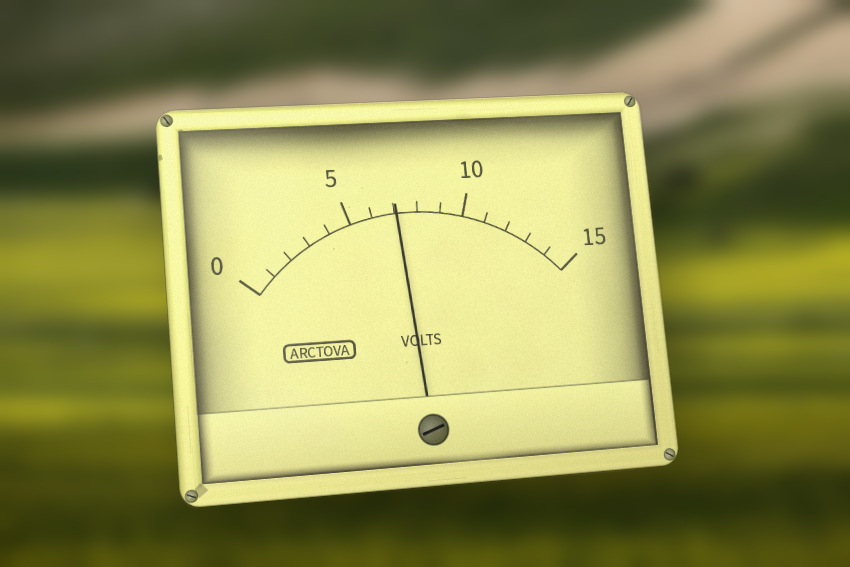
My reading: **7** V
